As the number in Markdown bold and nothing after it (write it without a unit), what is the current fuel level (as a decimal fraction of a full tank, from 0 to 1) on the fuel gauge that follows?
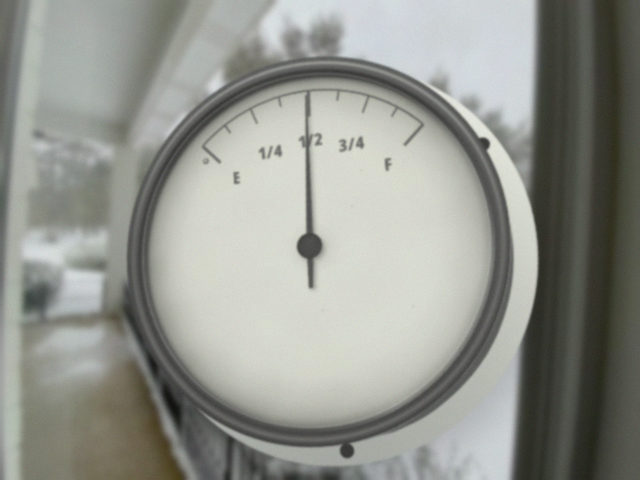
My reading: **0.5**
